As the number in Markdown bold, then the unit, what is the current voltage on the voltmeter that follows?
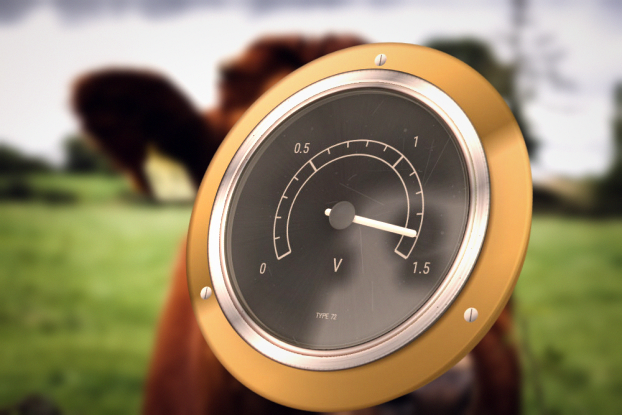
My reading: **1.4** V
